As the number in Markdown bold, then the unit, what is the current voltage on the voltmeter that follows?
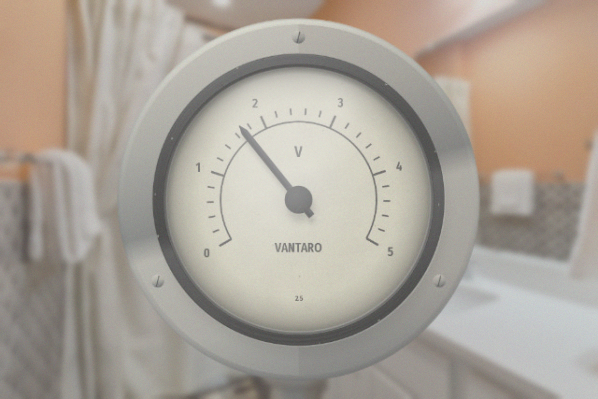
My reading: **1.7** V
